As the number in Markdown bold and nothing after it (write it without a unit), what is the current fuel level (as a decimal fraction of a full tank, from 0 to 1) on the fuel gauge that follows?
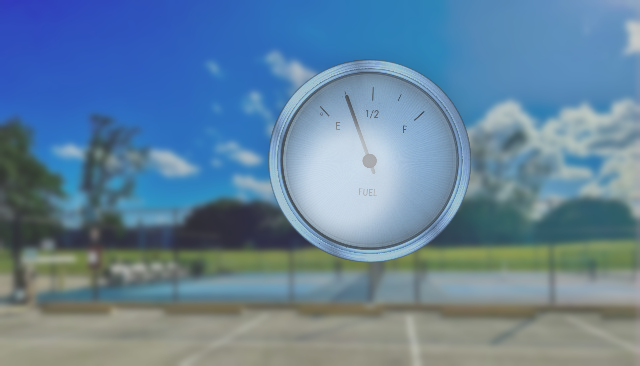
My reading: **0.25**
